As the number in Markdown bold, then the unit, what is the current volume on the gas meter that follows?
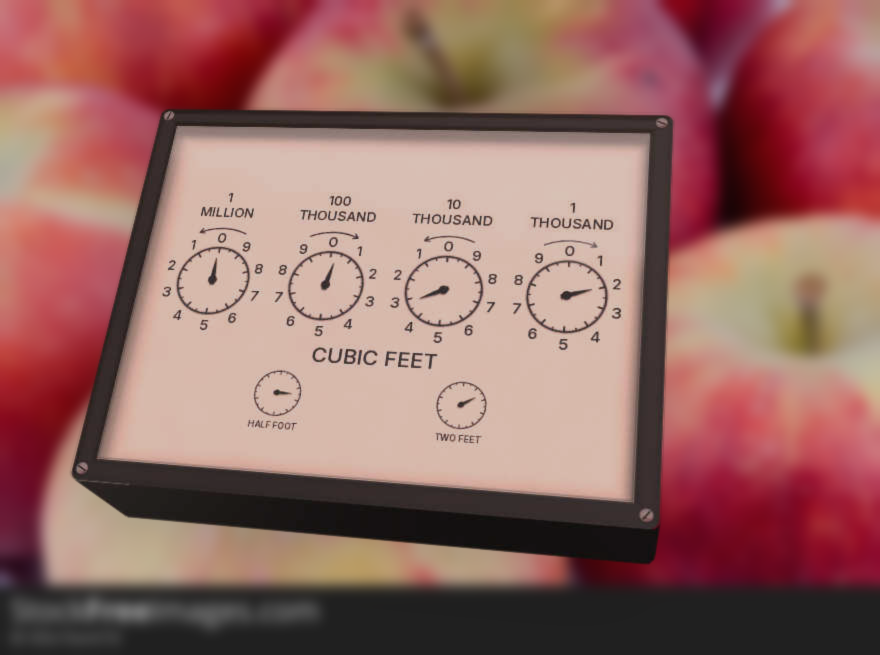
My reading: **3200** ft³
